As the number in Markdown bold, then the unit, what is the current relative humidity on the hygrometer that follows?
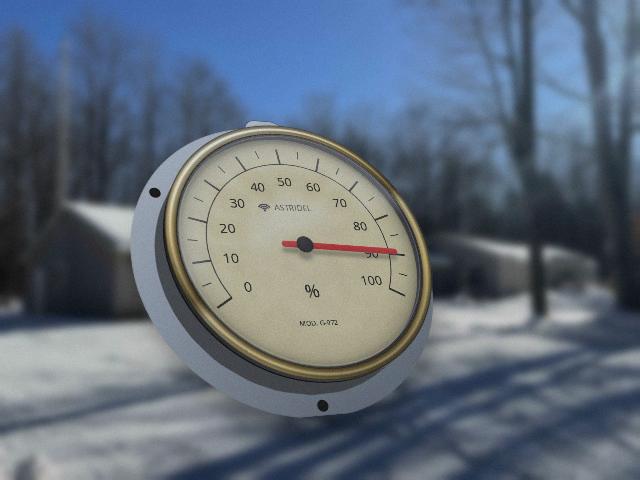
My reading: **90** %
